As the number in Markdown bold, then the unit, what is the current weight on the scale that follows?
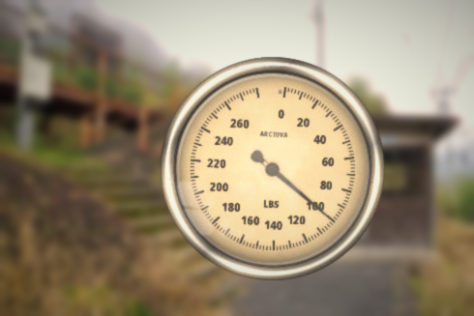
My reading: **100** lb
